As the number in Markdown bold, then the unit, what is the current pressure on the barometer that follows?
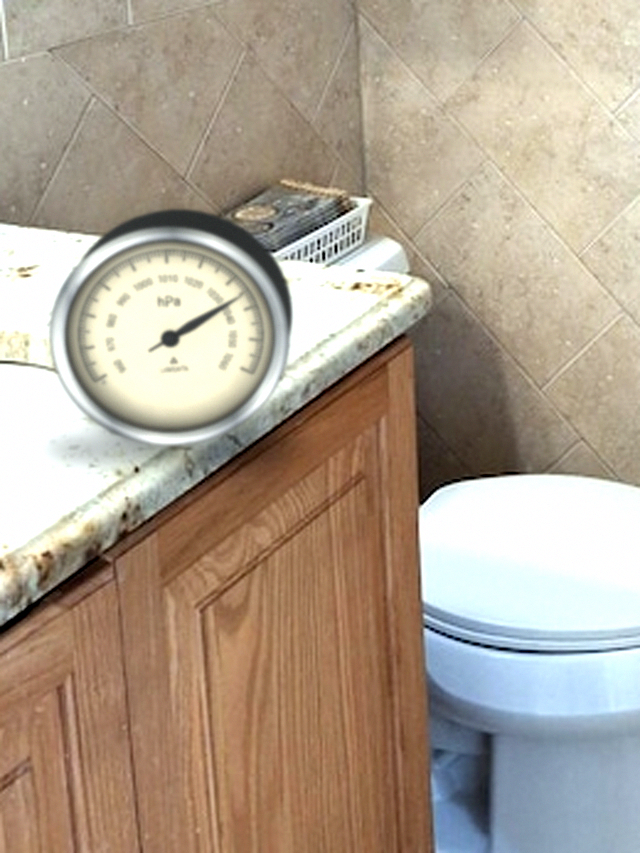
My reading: **1035** hPa
